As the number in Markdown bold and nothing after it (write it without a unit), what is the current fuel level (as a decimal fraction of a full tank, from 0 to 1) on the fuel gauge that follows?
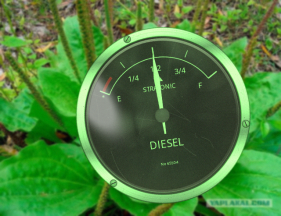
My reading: **0.5**
